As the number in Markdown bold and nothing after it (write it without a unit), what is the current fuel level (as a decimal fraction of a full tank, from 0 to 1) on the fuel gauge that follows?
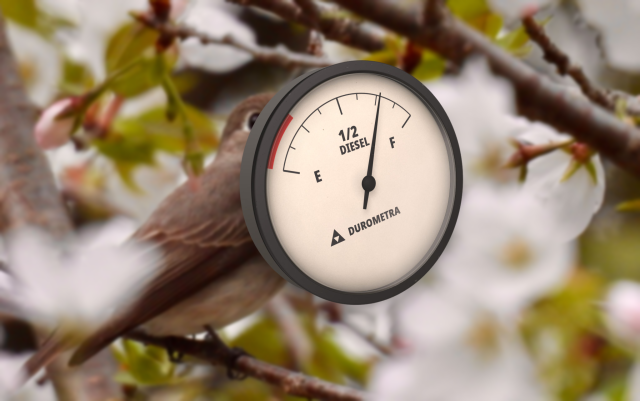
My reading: **0.75**
